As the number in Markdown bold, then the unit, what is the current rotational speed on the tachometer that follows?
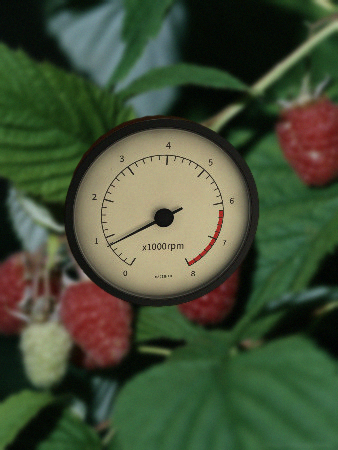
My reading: **800** rpm
